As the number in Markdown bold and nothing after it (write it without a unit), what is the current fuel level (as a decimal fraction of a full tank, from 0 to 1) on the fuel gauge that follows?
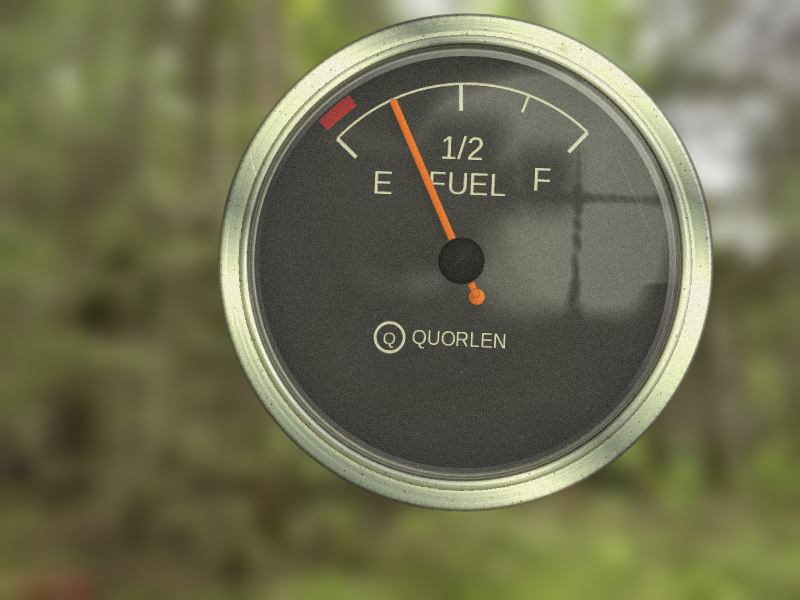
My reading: **0.25**
